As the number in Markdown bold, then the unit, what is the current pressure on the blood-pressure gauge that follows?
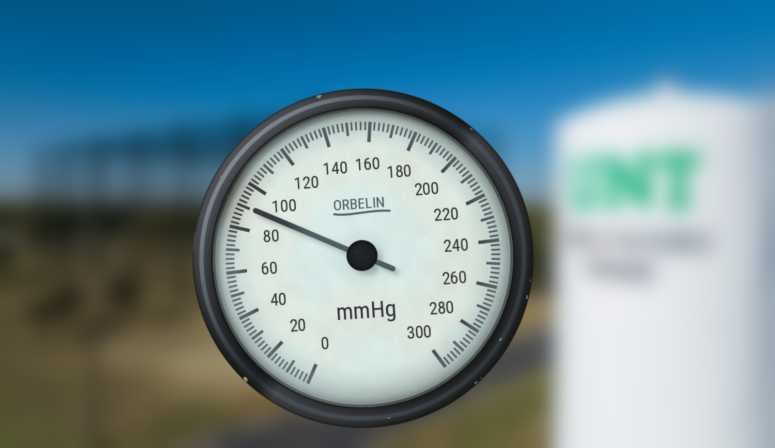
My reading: **90** mmHg
